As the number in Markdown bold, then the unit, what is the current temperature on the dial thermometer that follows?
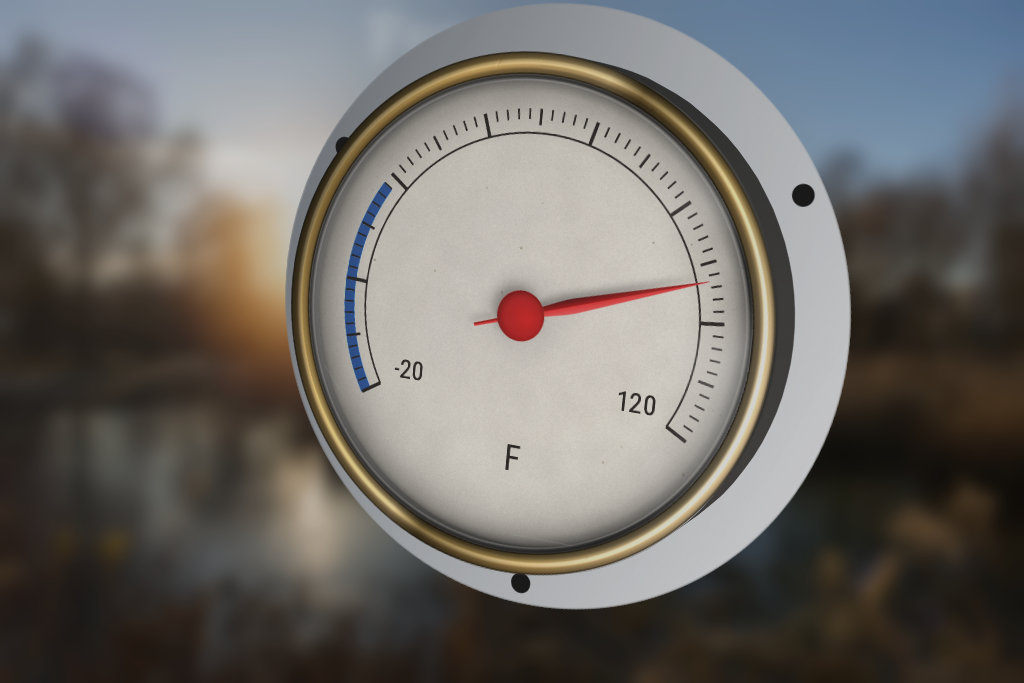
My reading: **93** °F
